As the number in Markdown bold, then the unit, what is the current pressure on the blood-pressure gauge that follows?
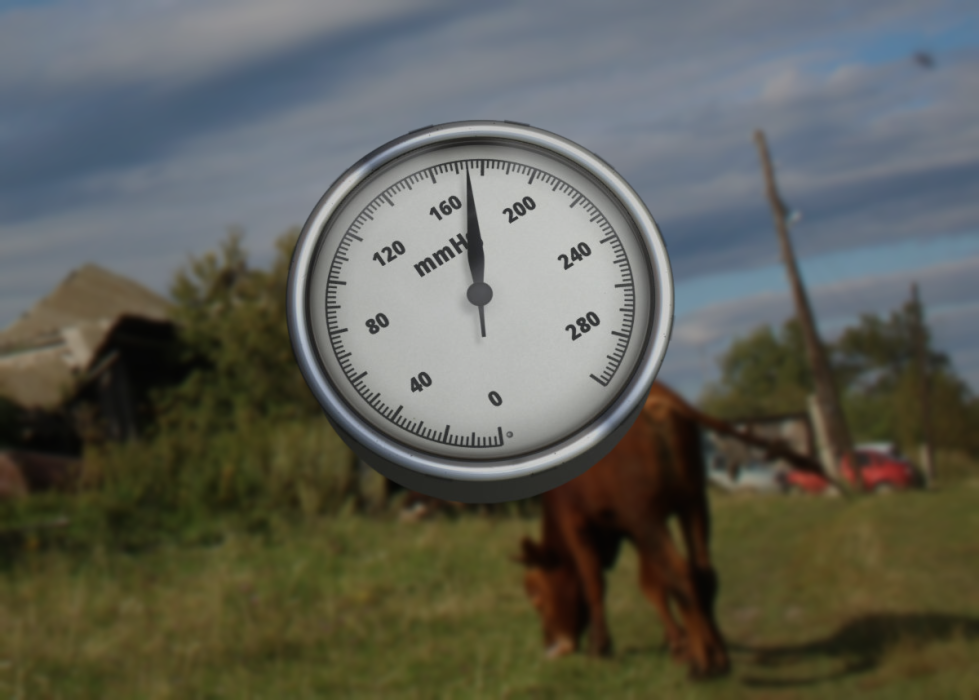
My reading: **174** mmHg
